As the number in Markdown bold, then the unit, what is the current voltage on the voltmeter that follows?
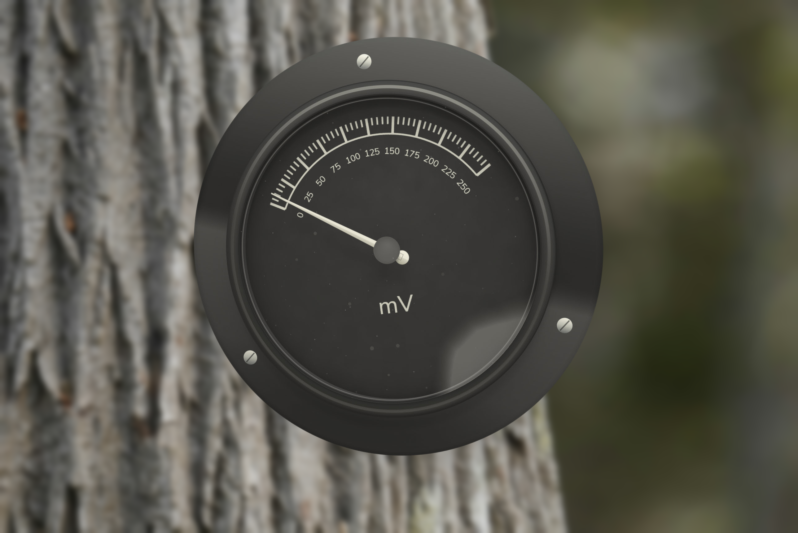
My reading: **10** mV
